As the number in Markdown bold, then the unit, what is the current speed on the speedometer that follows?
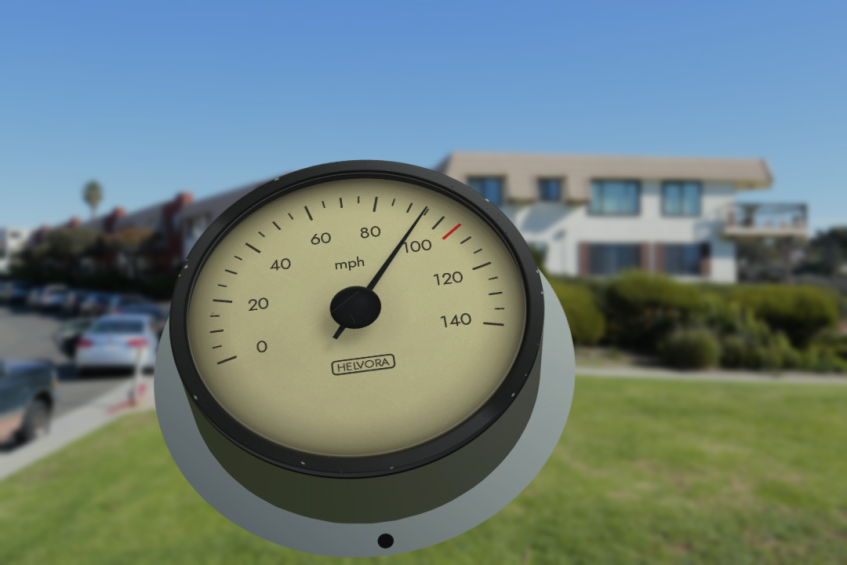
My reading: **95** mph
